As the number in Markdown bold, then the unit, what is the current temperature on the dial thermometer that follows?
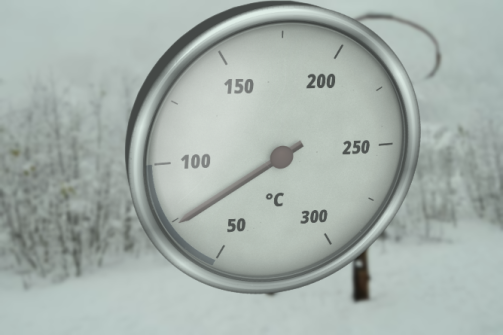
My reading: **75** °C
